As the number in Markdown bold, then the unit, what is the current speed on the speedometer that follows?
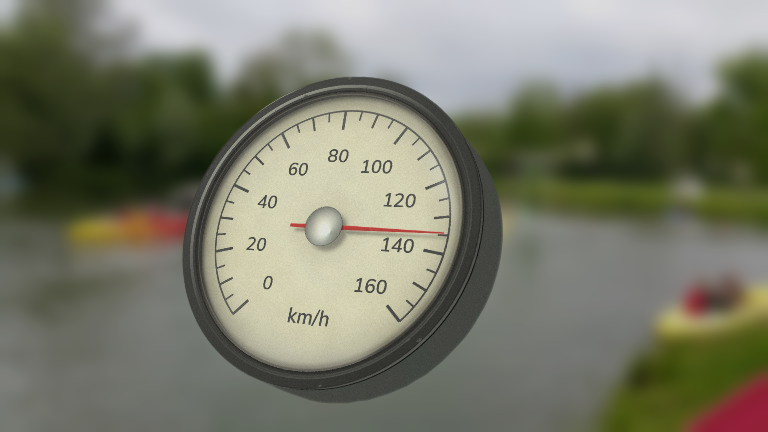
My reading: **135** km/h
